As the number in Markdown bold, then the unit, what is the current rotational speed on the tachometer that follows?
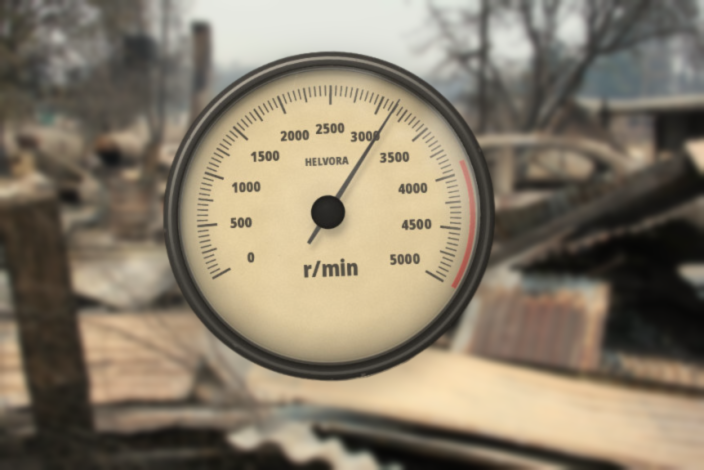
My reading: **3150** rpm
